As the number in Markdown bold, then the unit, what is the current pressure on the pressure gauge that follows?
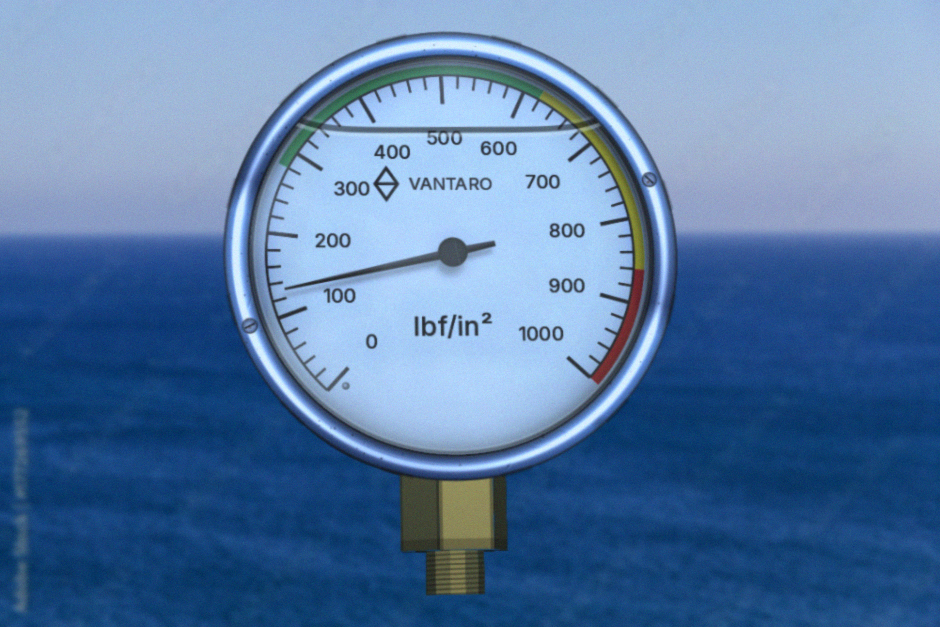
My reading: **130** psi
